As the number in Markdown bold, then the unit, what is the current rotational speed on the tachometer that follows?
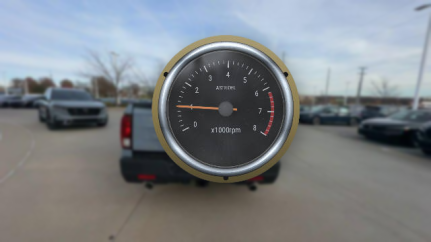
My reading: **1000** rpm
